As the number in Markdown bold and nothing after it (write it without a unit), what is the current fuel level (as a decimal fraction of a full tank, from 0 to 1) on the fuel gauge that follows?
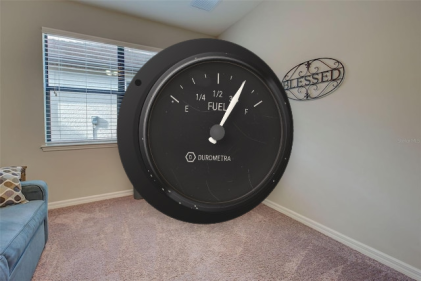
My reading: **0.75**
